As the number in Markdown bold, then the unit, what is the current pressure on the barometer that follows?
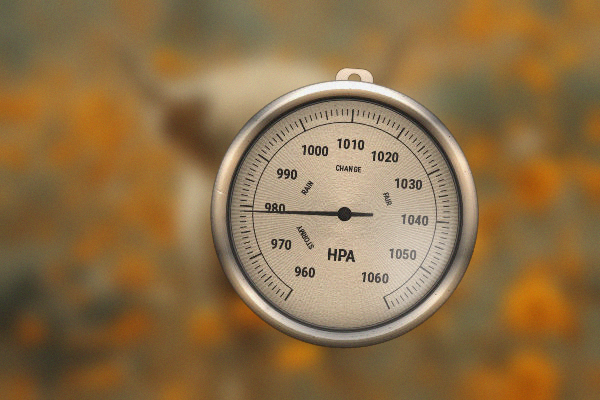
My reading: **979** hPa
